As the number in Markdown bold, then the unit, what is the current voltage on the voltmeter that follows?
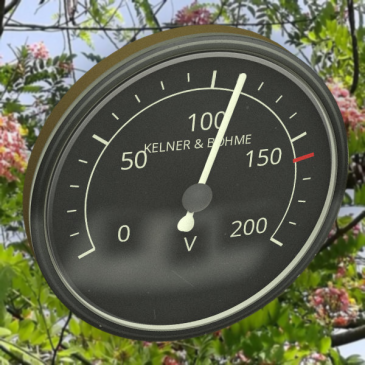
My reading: **110** V
